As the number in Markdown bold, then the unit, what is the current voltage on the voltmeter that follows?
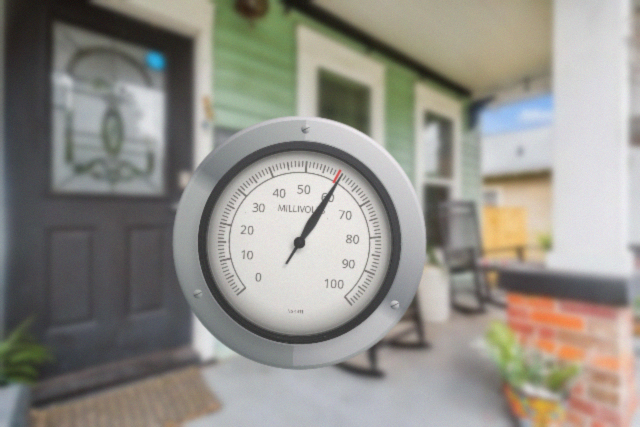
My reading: **60** mV
